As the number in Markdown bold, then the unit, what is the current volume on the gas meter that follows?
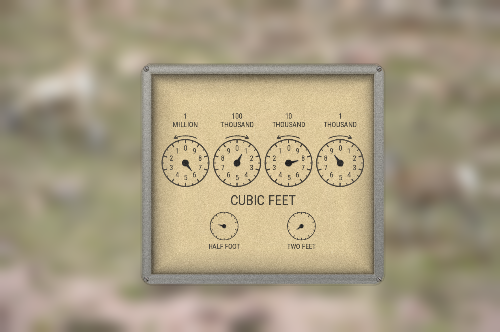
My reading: **607900** ft³
